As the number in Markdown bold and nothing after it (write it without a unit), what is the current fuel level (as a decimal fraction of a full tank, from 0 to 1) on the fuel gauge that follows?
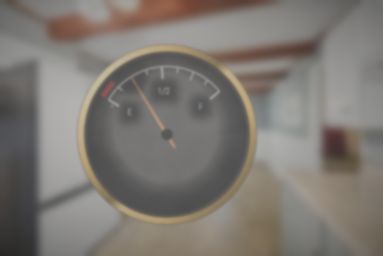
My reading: **0.25**
